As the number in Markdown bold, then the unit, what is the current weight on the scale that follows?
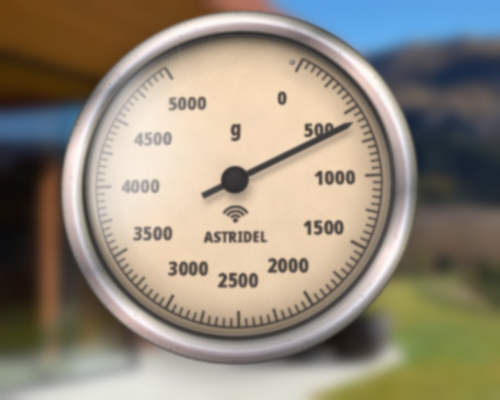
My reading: **600** g
